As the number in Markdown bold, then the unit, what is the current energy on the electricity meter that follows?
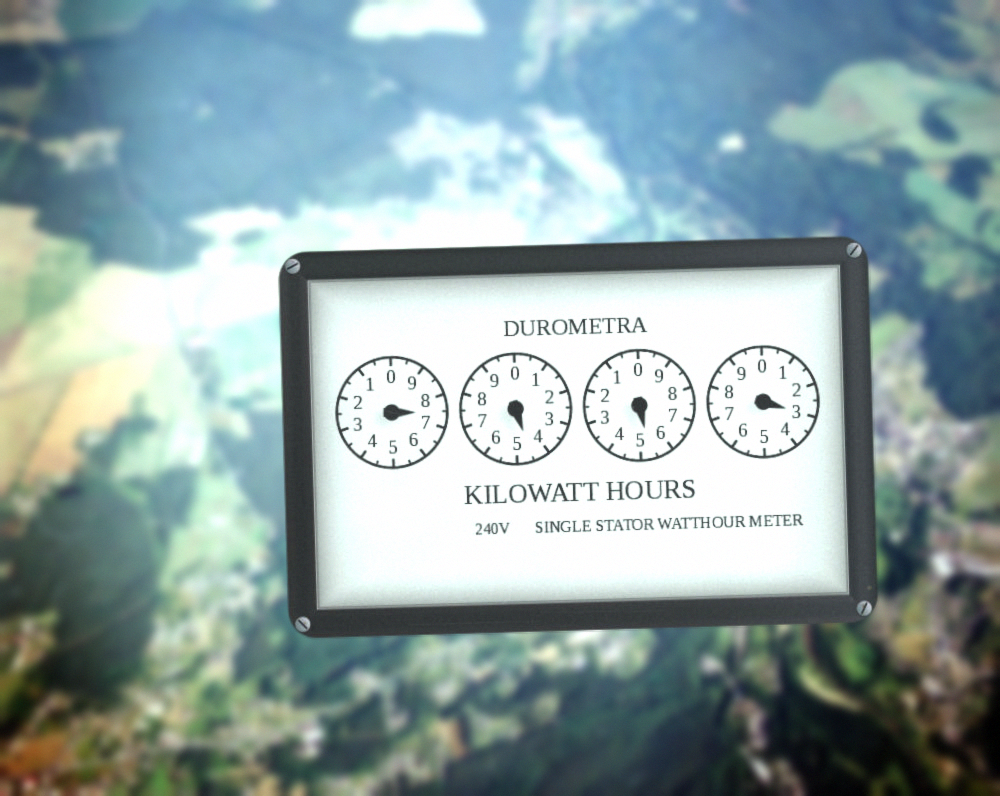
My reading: **7453** kWh
